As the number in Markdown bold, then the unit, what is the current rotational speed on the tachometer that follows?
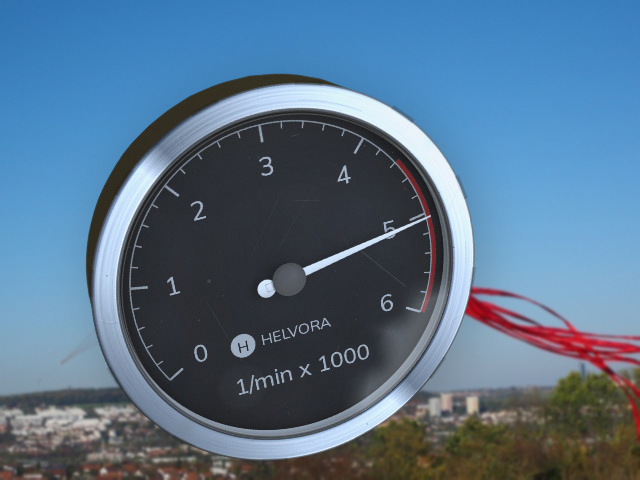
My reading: **5000** rpm
